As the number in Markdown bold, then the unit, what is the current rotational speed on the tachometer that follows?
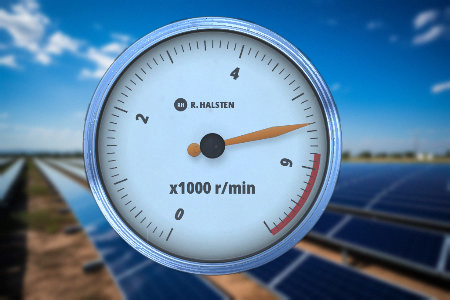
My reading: **5400** rpm
